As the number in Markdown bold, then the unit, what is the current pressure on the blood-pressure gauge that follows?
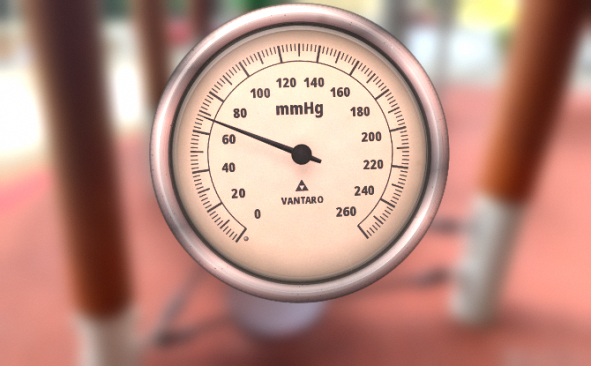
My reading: **68** mmHg
